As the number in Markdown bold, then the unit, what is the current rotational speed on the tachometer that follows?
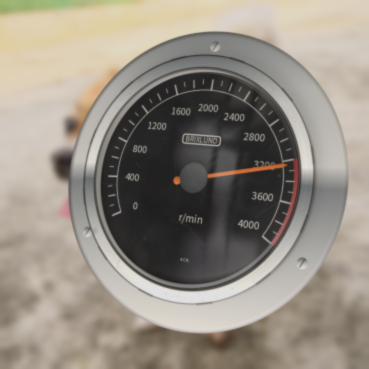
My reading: **3250** rpm
